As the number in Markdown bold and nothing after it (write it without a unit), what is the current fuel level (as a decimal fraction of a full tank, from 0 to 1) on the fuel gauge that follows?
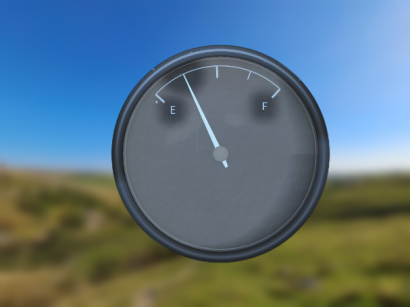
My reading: **0.25**
